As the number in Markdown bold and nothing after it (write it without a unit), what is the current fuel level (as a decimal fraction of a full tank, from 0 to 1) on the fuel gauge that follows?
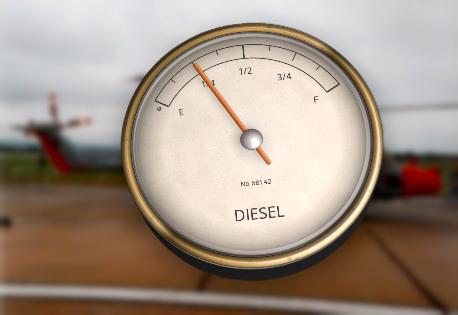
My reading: **0.25**
